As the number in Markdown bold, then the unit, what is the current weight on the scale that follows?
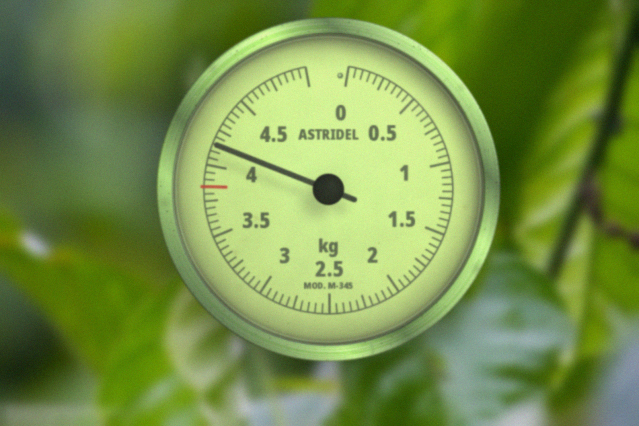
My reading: **4.15** kg
